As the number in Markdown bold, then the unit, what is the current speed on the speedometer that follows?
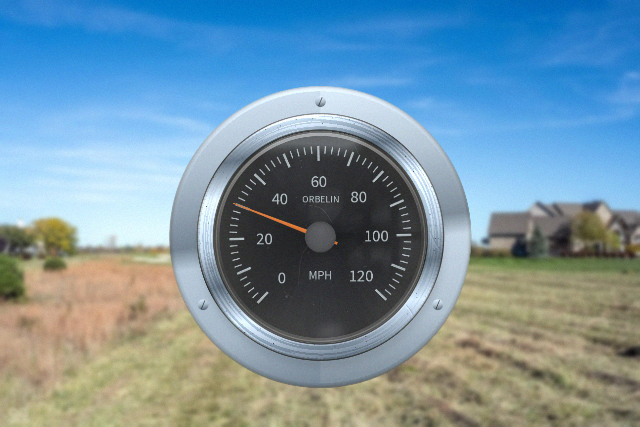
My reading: **30** mph
